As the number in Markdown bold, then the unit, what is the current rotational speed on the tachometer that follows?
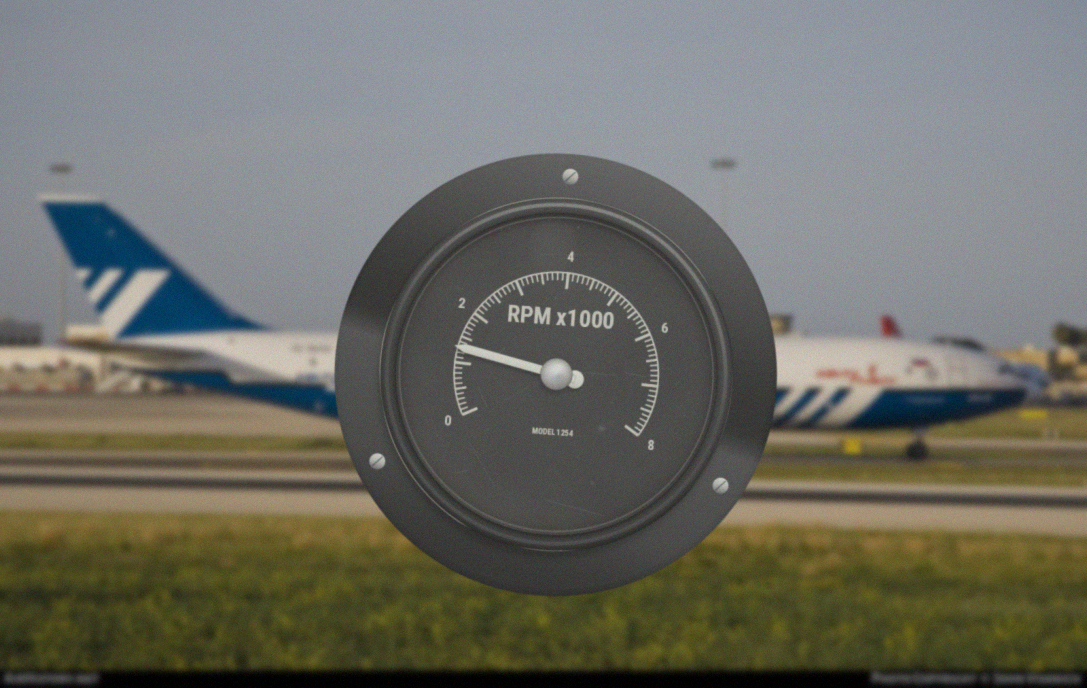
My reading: **1300** rpm
